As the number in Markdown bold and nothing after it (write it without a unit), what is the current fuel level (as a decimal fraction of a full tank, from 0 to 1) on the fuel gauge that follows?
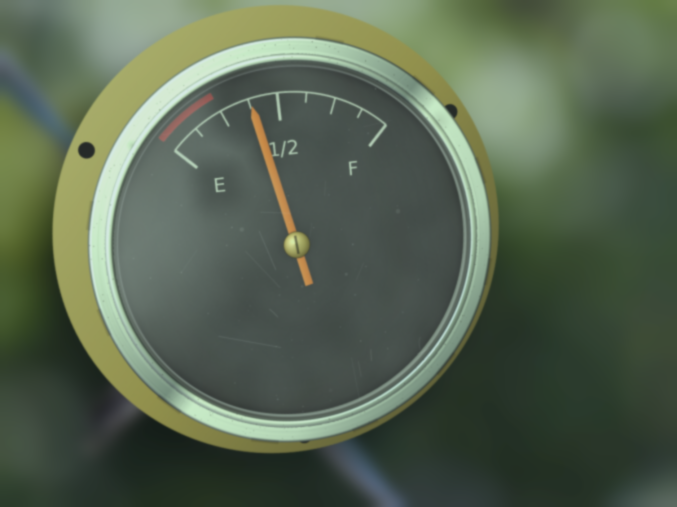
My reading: **0.375**
